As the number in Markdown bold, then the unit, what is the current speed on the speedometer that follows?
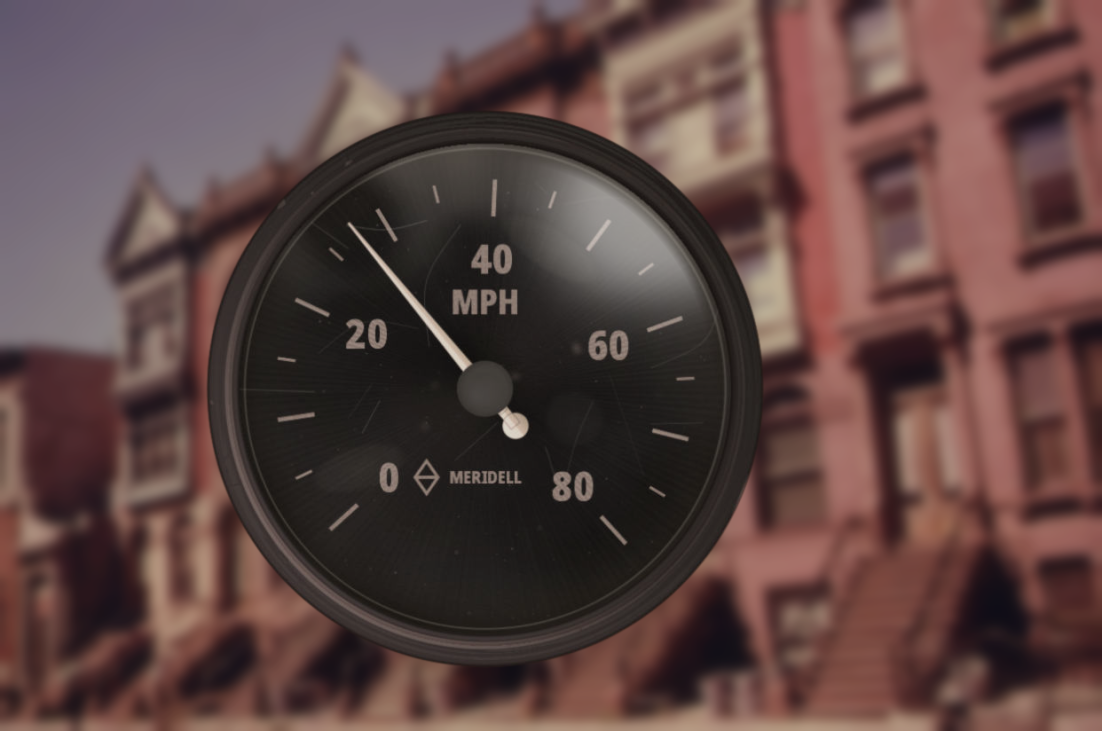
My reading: **27.5** mph
